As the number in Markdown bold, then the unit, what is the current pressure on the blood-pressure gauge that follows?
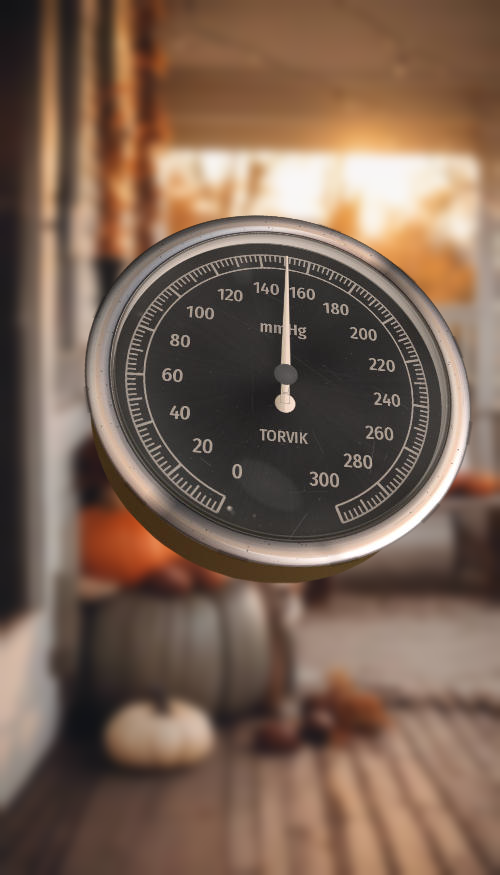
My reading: **150** mmHg
